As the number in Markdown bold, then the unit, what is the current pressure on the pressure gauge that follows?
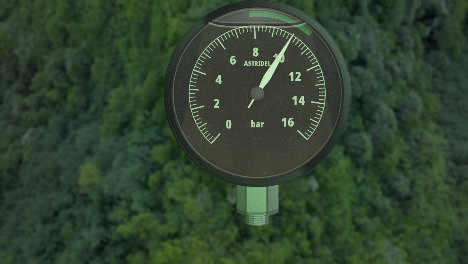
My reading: **10** bar
